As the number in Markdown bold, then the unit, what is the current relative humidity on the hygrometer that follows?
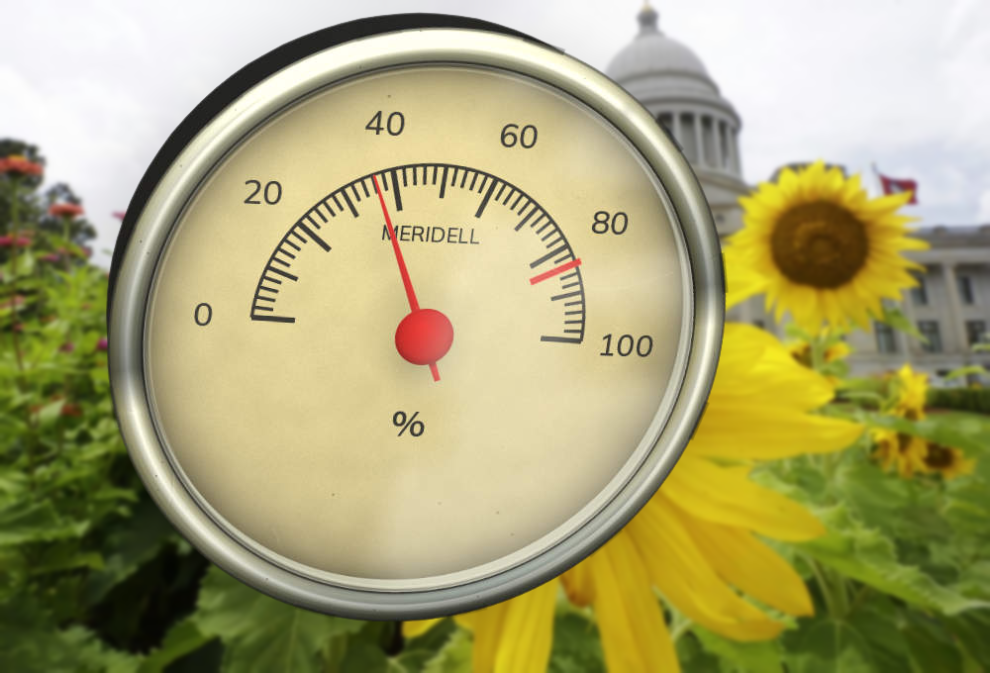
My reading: **36** %
